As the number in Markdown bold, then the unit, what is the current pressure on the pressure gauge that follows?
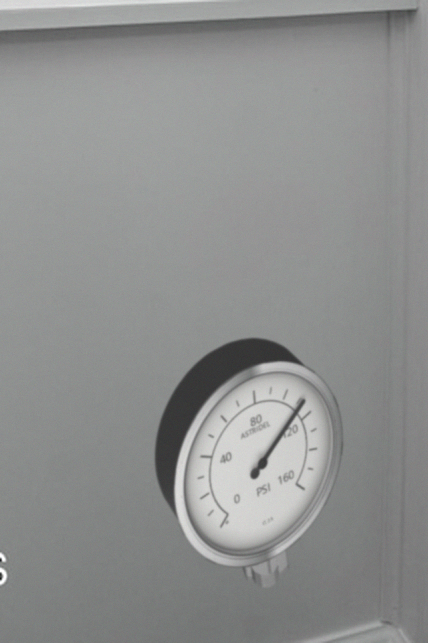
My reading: **110** psi
